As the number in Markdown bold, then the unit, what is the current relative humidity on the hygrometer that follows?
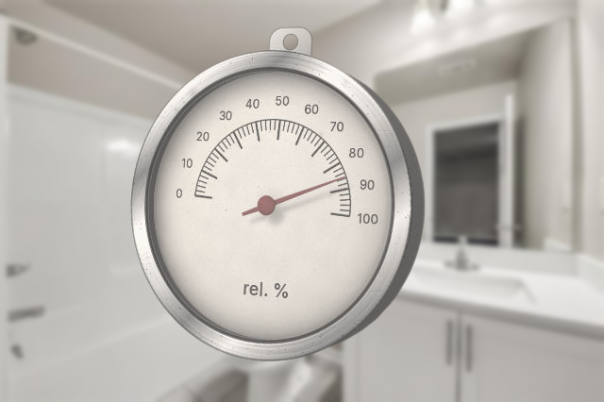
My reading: **86** %
